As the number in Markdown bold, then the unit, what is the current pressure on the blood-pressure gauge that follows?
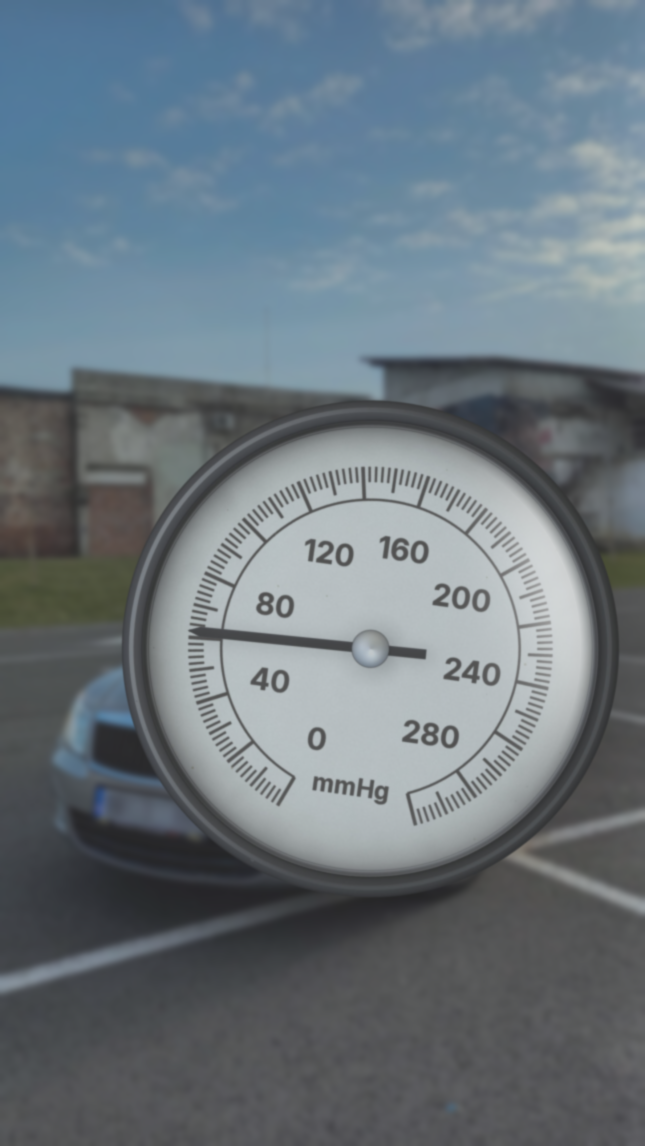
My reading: **62** mmHg
